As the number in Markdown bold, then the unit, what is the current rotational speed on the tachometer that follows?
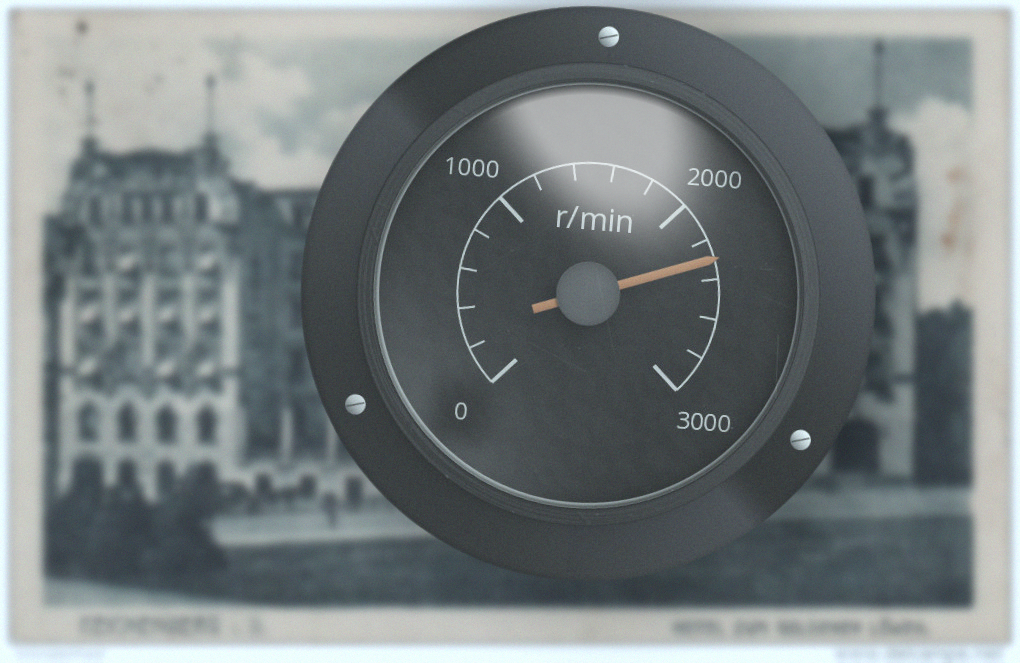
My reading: **2300** rpm
